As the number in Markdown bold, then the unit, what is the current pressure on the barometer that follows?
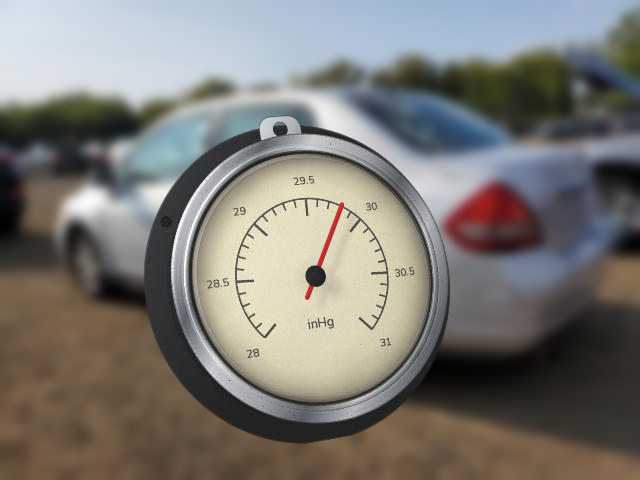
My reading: **29.8** inHg
